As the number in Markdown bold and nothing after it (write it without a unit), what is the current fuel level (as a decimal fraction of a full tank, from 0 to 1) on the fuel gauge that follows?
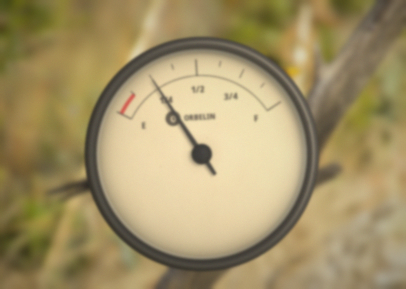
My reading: **0.25**
